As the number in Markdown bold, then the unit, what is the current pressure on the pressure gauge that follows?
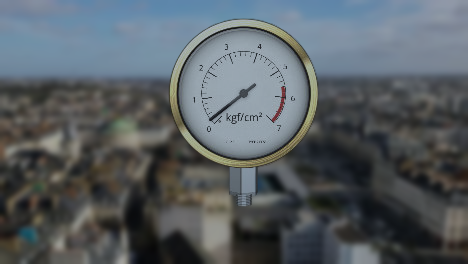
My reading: **0.2** kg/cm²
